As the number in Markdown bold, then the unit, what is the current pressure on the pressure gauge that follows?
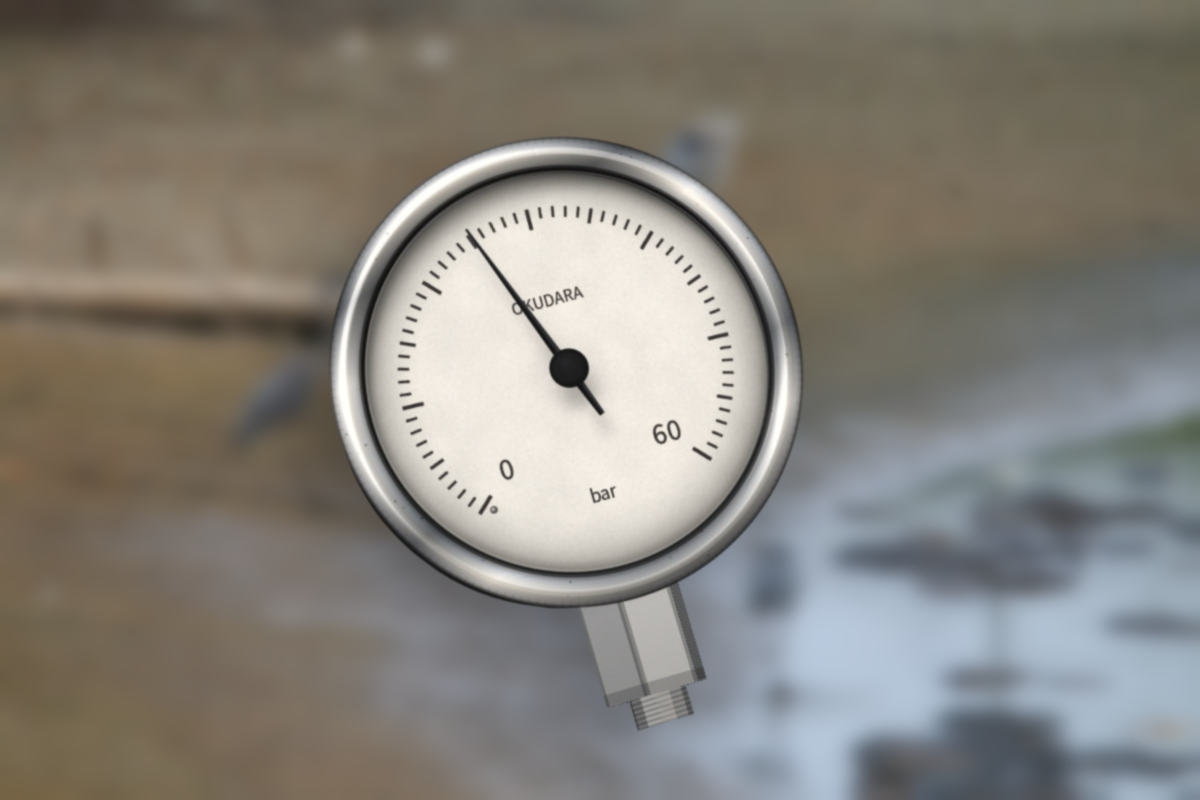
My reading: **25** bar
